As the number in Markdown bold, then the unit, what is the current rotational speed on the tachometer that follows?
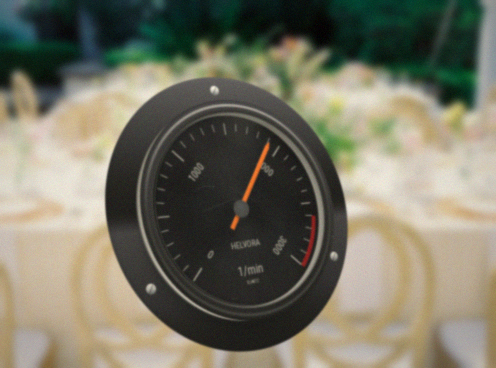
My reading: **1900** rpm
